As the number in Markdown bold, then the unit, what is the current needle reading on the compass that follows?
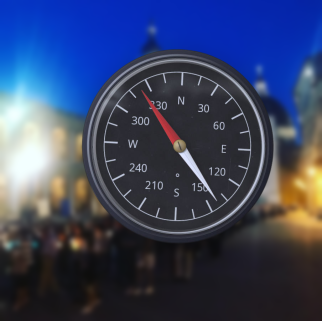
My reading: **322.5** °
